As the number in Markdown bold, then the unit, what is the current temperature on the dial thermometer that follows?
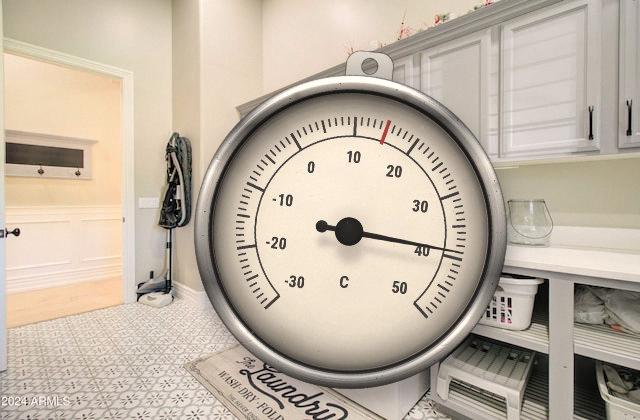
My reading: **39** °C
